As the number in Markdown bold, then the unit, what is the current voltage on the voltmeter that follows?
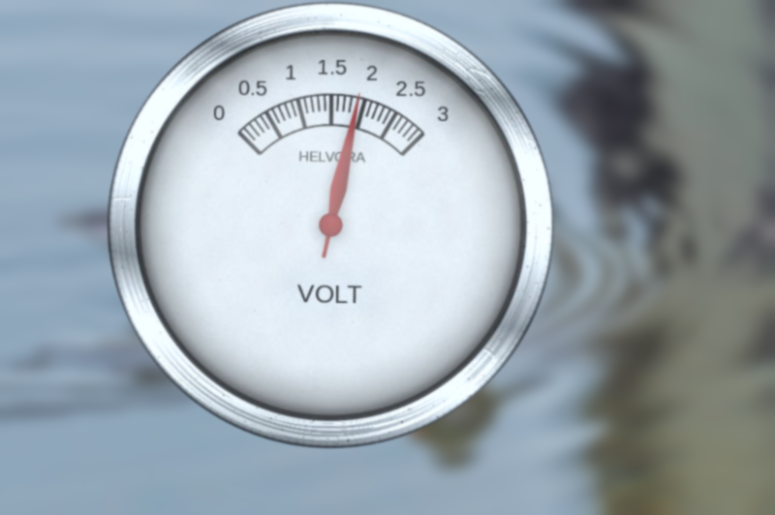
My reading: **1.9** V
